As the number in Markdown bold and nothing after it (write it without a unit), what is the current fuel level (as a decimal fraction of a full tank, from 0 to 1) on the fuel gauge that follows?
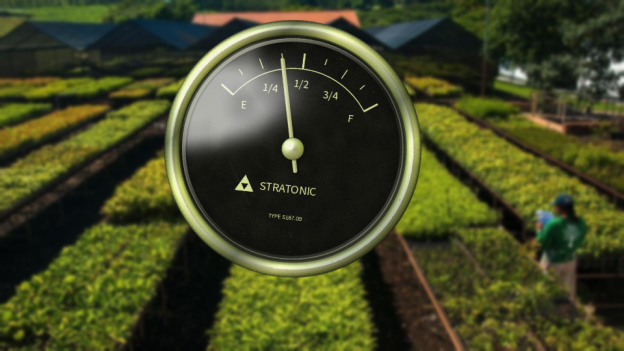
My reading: **0.375**
